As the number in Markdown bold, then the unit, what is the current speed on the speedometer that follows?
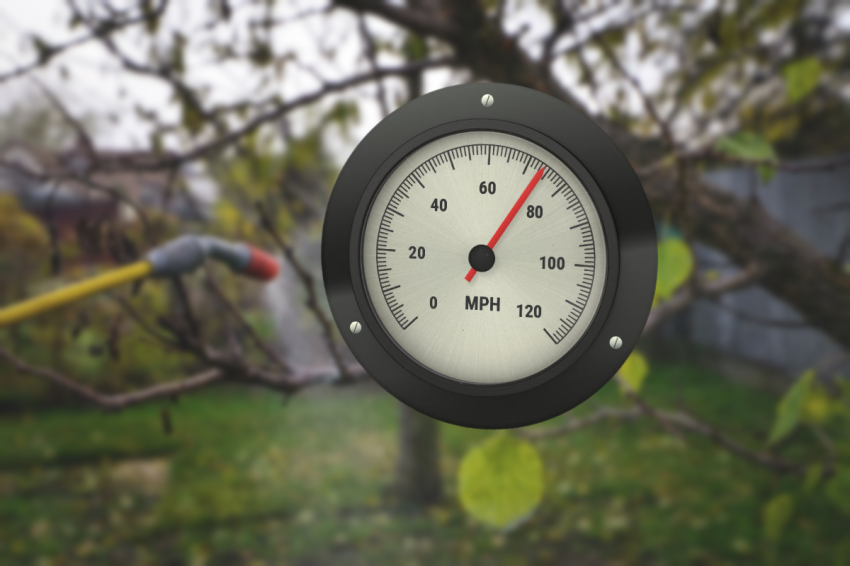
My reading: **74** mph
